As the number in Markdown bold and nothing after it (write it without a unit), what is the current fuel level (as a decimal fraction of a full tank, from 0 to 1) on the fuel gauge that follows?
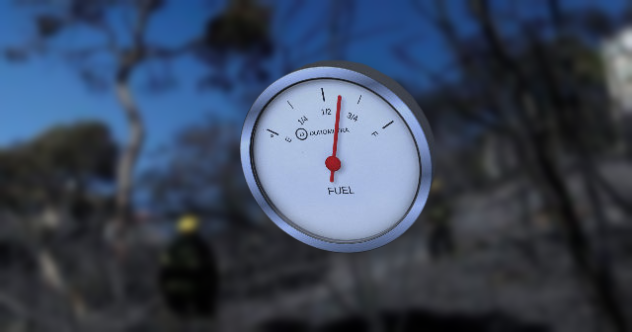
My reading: **0.625**
